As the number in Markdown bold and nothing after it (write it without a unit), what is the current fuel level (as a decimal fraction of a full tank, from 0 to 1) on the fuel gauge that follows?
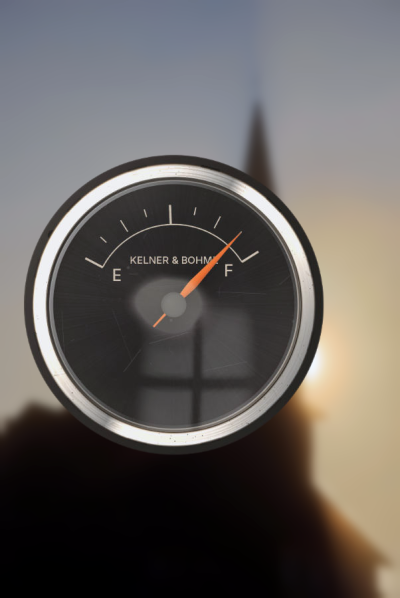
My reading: **0.875**
